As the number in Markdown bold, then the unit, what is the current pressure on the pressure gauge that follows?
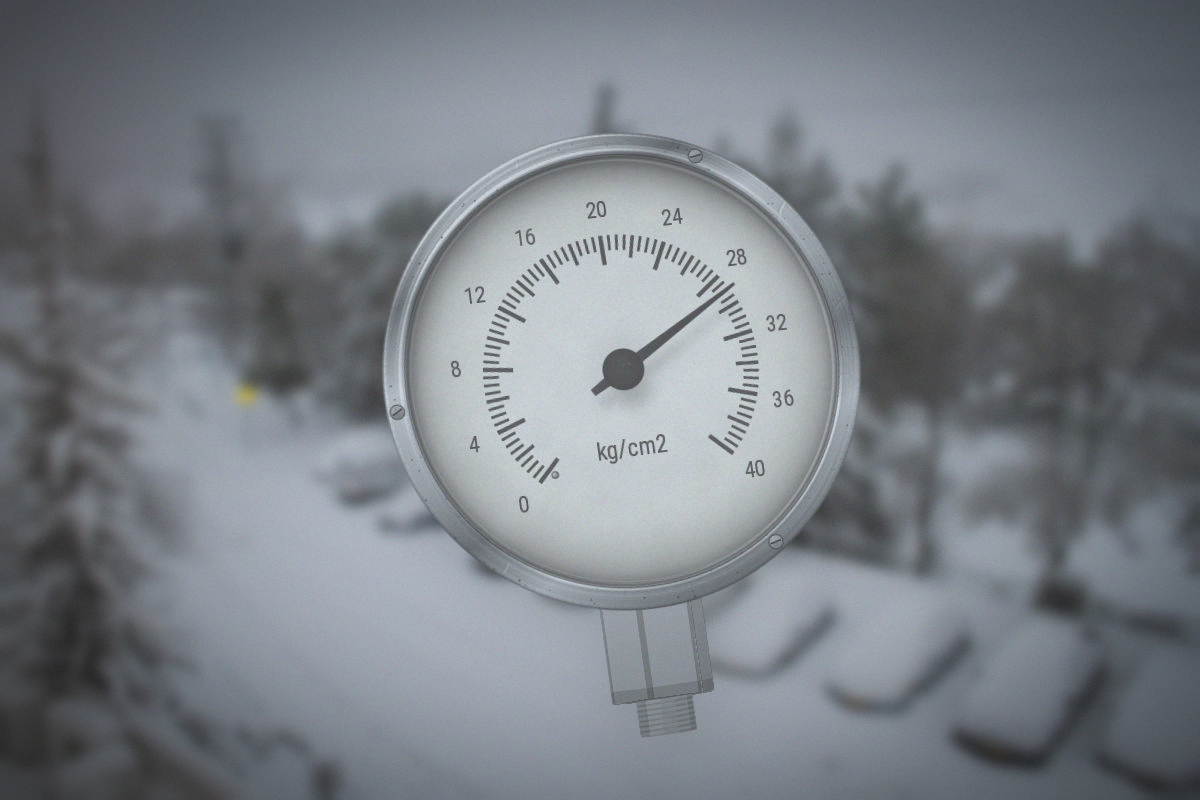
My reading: **29** kg/cm²
